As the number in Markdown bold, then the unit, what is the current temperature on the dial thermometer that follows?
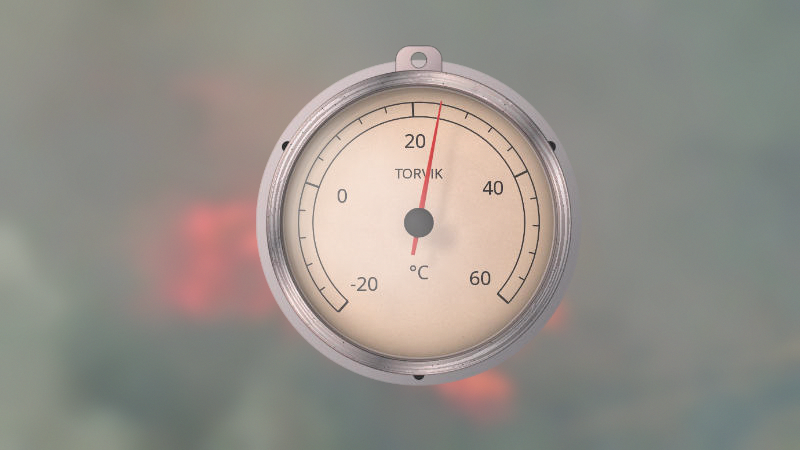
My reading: **24** °C
